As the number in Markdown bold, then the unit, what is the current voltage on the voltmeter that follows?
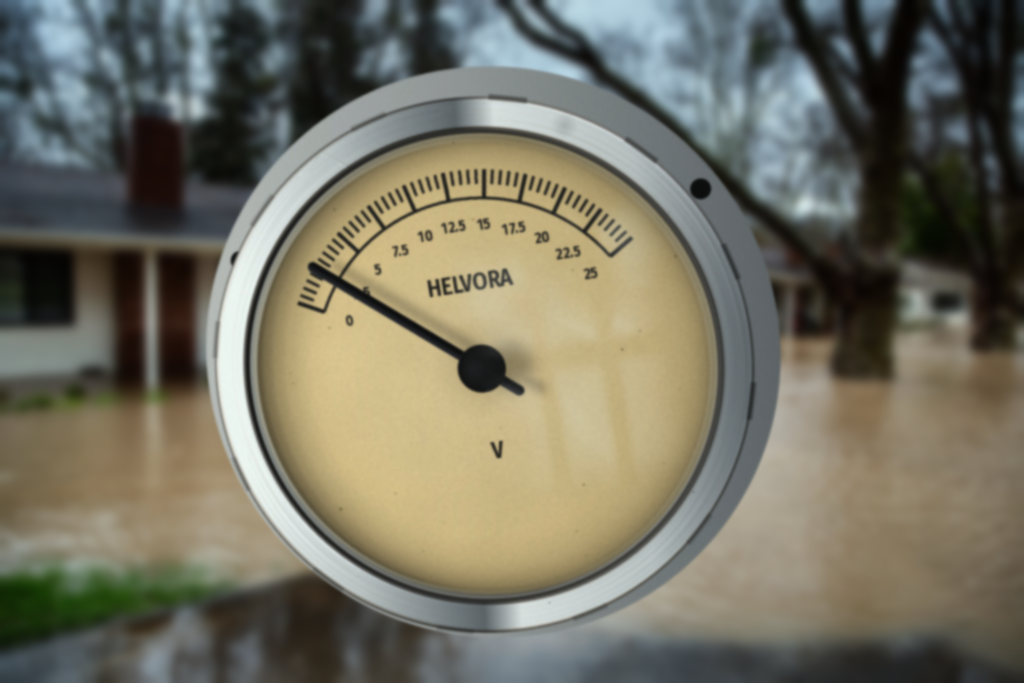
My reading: **2.5** V
